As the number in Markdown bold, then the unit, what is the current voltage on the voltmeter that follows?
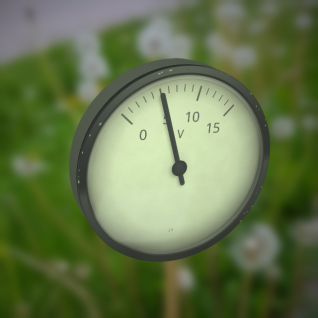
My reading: **5** V
